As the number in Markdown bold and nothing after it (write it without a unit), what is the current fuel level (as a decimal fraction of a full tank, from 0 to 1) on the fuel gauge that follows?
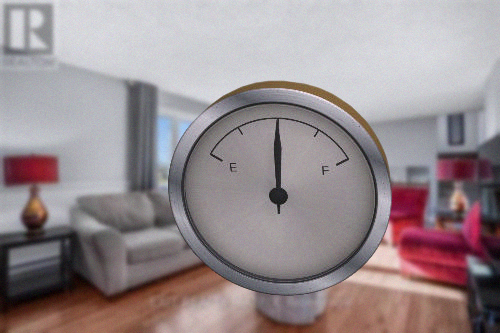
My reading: **0.5**
